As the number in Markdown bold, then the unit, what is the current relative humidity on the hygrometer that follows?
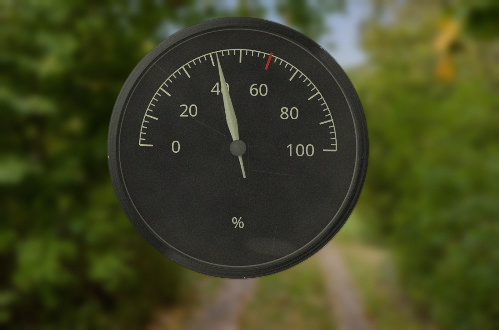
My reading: **42** %
